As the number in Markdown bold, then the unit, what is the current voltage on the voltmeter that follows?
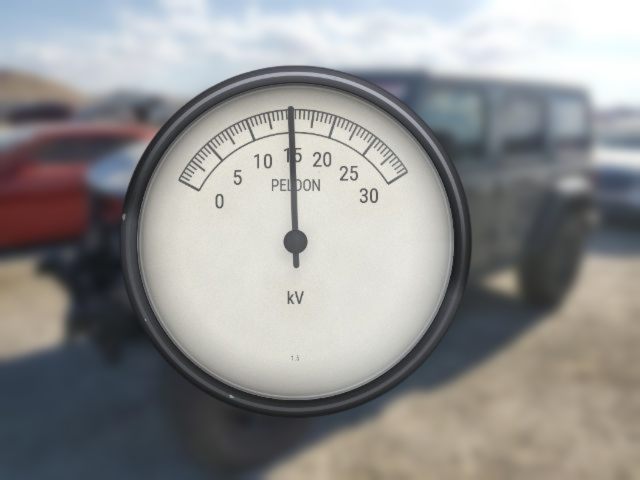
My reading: **15** kV
